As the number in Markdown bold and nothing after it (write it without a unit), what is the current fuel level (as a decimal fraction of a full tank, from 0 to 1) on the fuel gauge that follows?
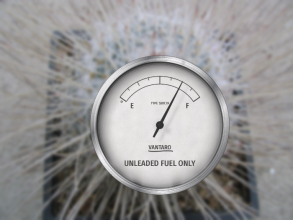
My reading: **0.75**
